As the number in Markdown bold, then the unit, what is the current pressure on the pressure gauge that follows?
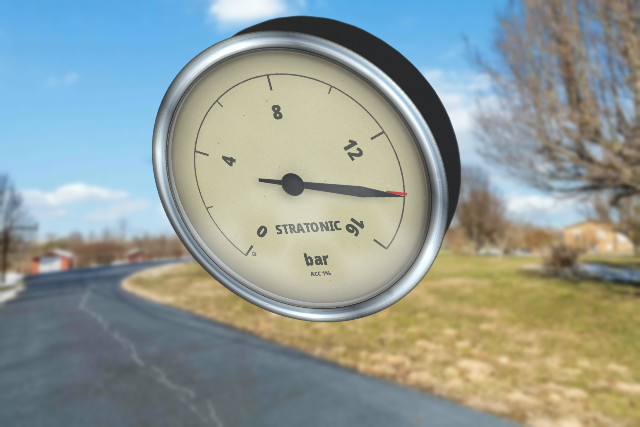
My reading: **14** bar
